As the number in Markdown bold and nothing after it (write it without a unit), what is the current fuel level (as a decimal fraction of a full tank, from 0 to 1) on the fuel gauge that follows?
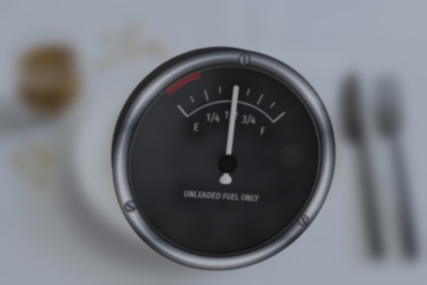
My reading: **0.5**
